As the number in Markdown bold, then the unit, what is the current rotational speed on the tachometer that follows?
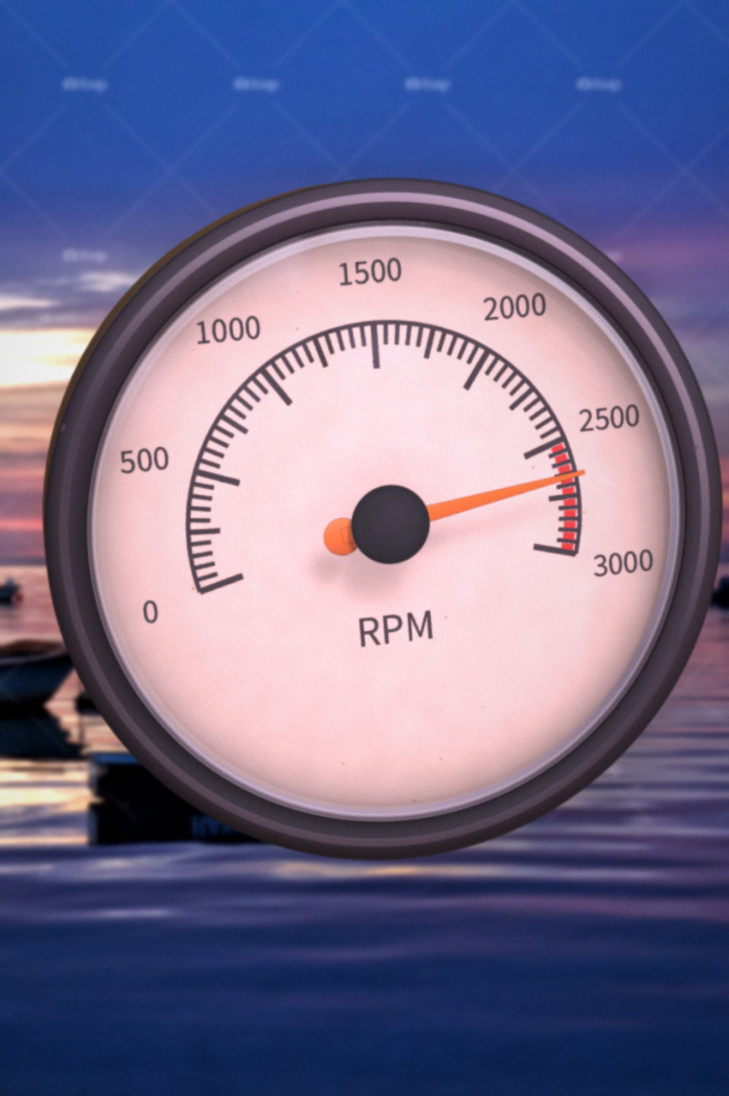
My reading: **2650** rpm
